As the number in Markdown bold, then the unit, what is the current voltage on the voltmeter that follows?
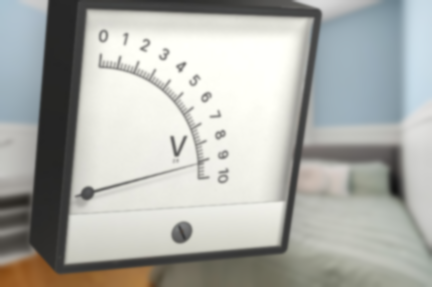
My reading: **9** V
